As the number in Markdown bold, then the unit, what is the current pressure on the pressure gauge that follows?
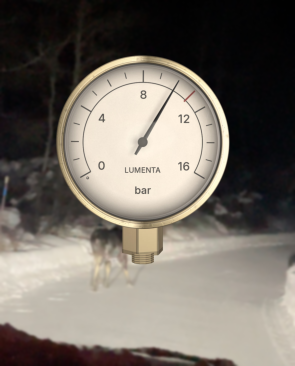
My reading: **10** bar
